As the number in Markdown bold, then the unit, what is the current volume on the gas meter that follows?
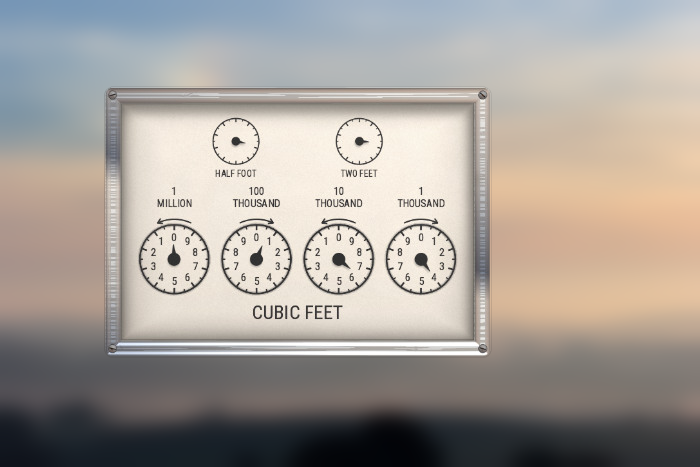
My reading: **6400** ft³
